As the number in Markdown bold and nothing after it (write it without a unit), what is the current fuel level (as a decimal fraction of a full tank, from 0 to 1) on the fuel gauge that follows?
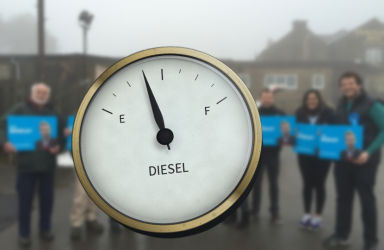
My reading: **0.375**
